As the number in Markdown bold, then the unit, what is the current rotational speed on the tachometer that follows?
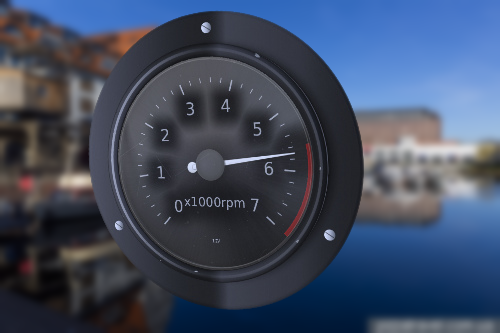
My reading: **5700** rpm
